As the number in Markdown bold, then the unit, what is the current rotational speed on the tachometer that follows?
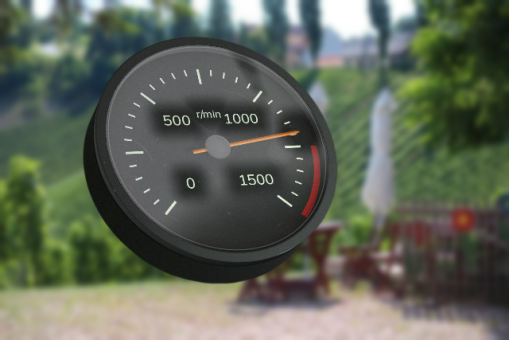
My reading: **1200** rpm
